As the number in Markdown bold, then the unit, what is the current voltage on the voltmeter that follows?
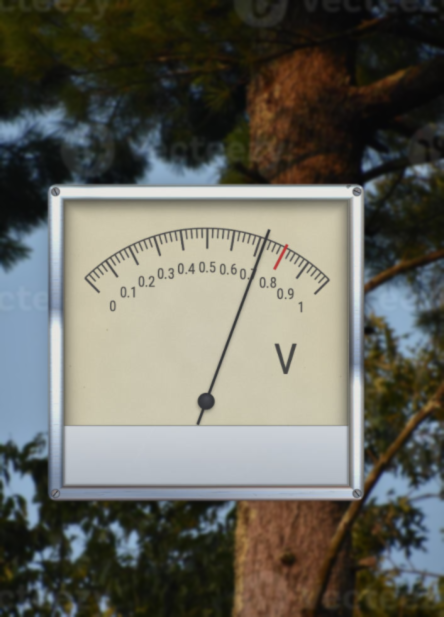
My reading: **0.72** V
